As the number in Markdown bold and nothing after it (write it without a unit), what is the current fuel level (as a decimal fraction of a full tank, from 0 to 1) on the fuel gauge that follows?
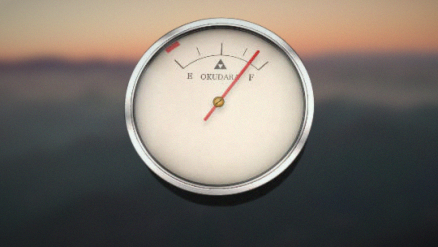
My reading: **0.875**
